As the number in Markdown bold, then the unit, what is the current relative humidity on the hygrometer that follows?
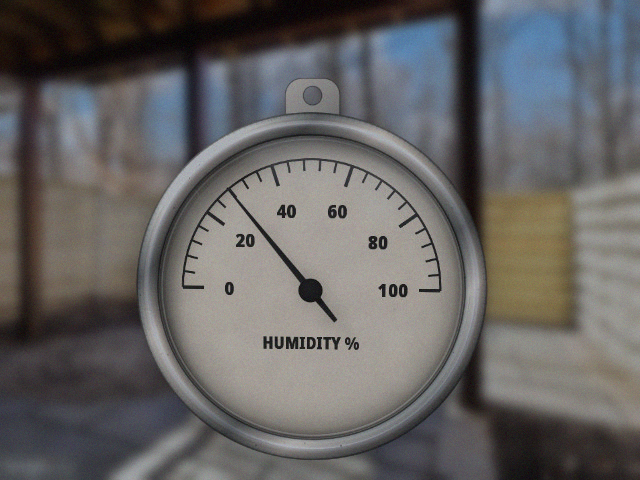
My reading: **28** %
